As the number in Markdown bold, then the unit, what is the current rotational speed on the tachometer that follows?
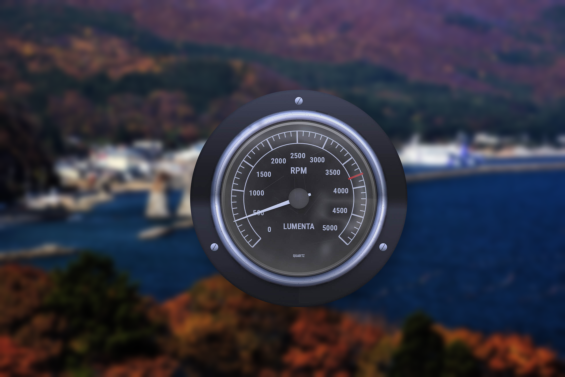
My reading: **500** rpm
